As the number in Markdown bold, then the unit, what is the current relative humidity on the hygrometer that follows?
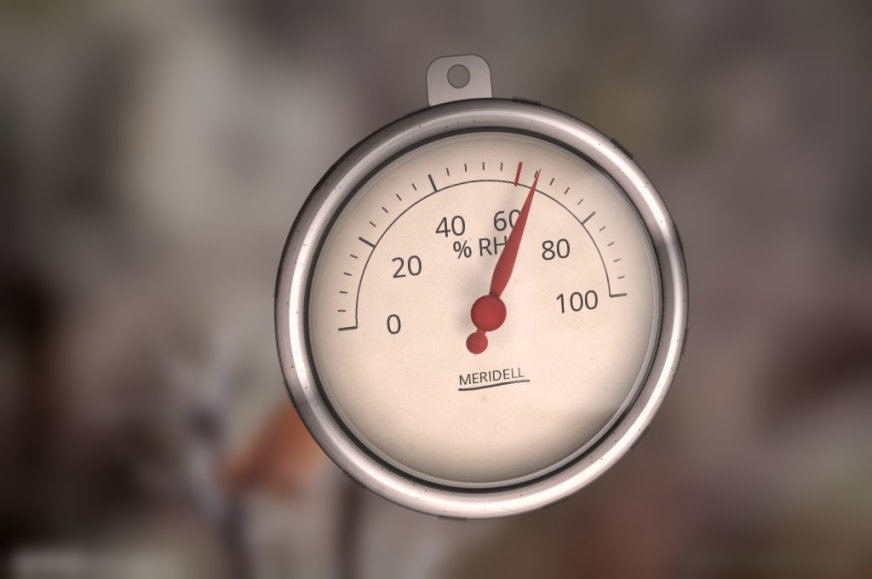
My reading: **64** %
